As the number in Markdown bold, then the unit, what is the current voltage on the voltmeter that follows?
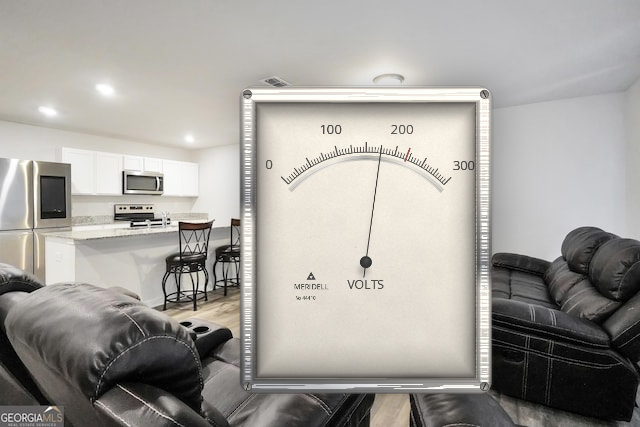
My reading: **175** V
